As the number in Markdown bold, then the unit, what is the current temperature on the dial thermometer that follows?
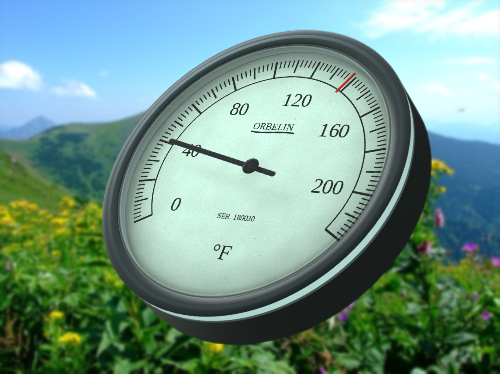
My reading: **40** °F
